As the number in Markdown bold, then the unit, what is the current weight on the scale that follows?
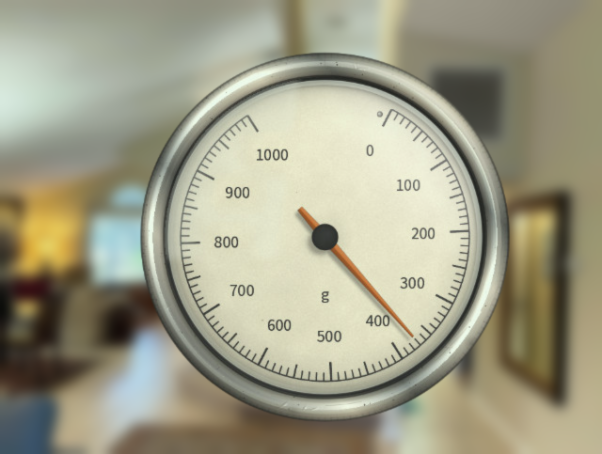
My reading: **370** g
